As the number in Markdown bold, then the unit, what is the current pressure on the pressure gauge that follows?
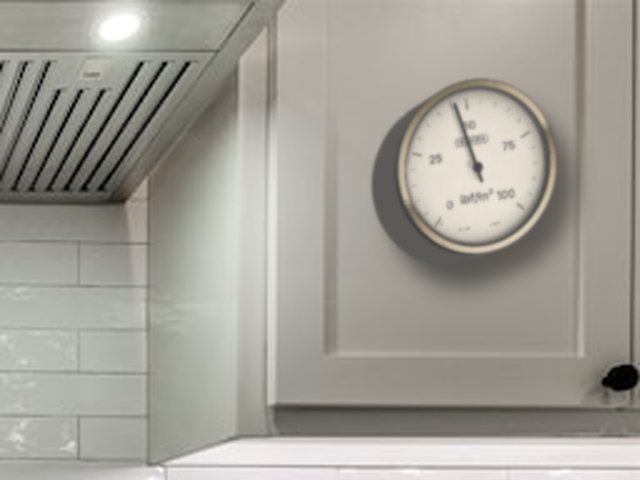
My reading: **45** psi
